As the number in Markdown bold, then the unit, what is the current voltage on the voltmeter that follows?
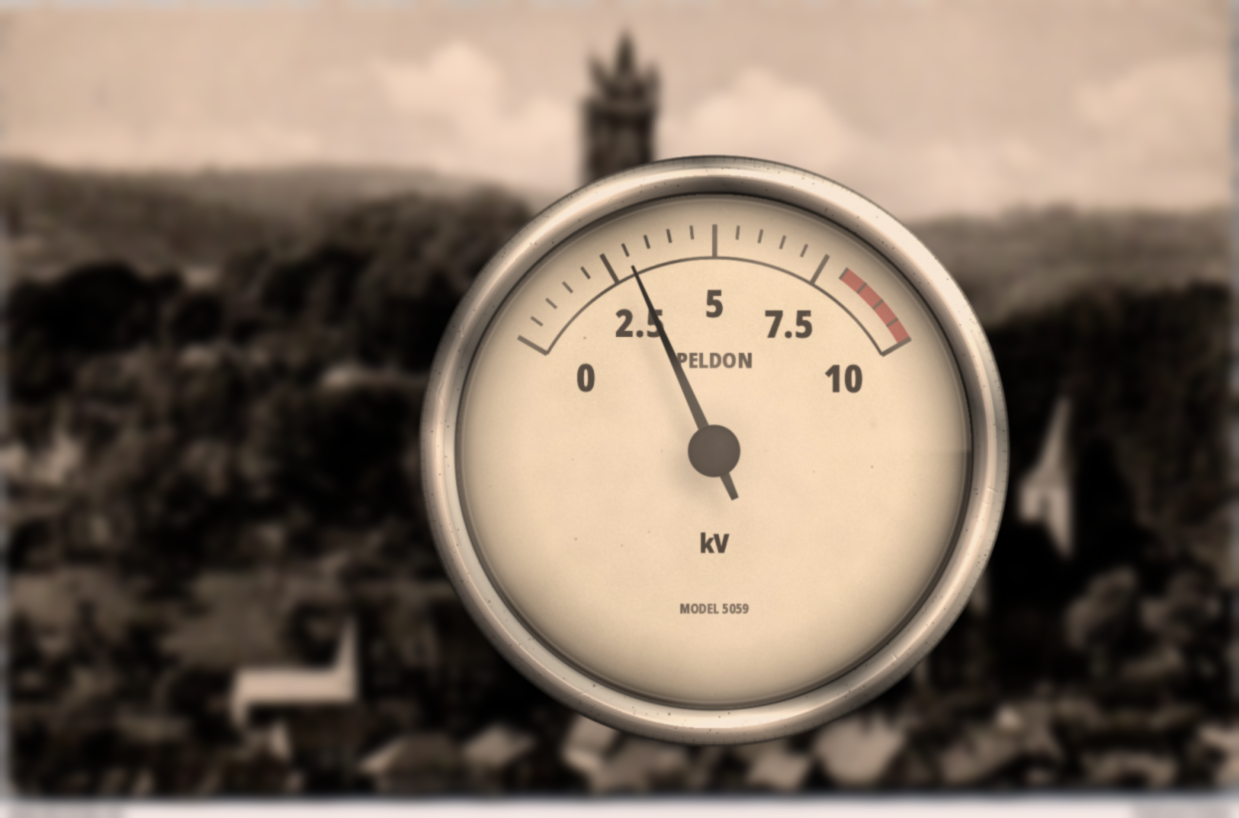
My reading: **3** kV
